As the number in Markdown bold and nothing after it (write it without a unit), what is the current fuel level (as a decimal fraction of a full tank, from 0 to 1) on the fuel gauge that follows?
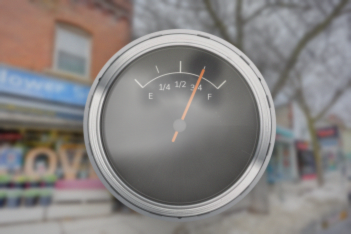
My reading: **0.75**
